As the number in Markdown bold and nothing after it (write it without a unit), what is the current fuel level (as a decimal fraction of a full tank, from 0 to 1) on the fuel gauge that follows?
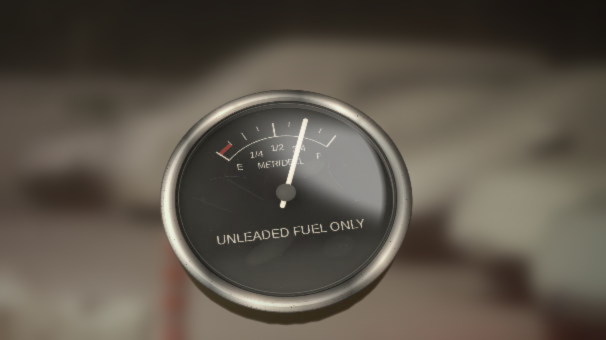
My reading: **0.75**
